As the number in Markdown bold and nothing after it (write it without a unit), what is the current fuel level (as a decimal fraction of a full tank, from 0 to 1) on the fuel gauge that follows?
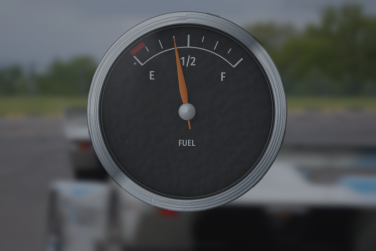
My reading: **0.375**
